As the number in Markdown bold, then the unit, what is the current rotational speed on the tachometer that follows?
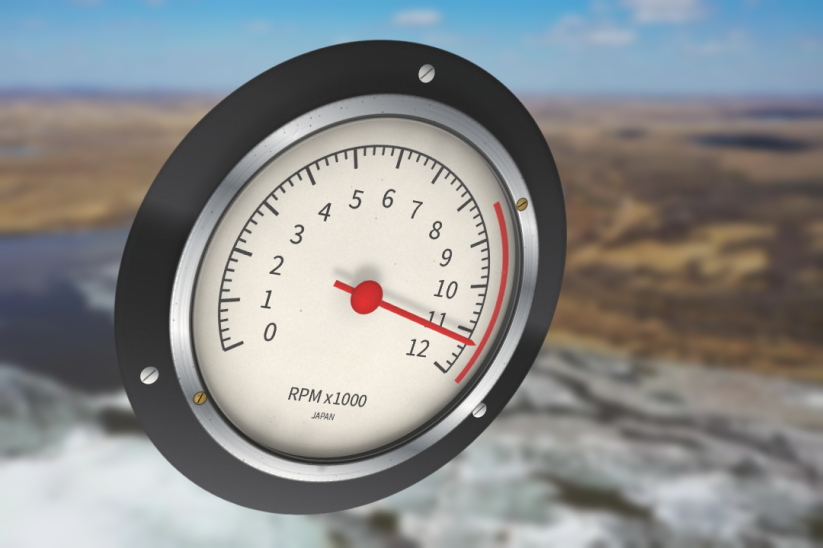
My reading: **11200** rpm
